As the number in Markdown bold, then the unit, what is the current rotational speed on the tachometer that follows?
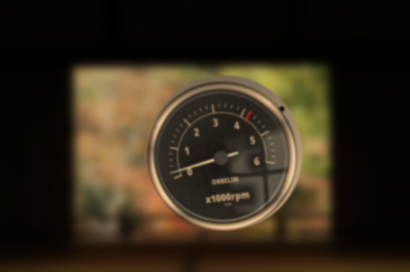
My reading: **200** rpm
